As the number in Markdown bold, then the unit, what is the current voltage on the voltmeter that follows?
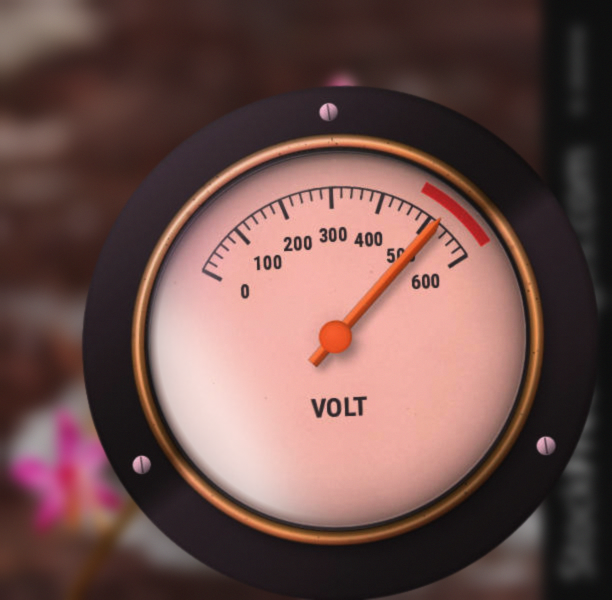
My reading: **520** V
